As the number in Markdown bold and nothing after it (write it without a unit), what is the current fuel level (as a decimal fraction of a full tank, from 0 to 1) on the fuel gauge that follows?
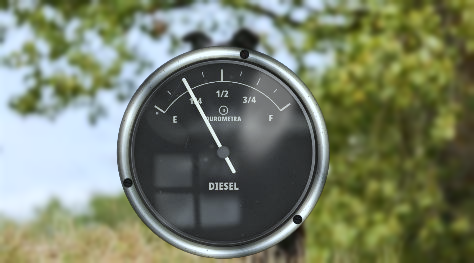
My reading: **0.25**
